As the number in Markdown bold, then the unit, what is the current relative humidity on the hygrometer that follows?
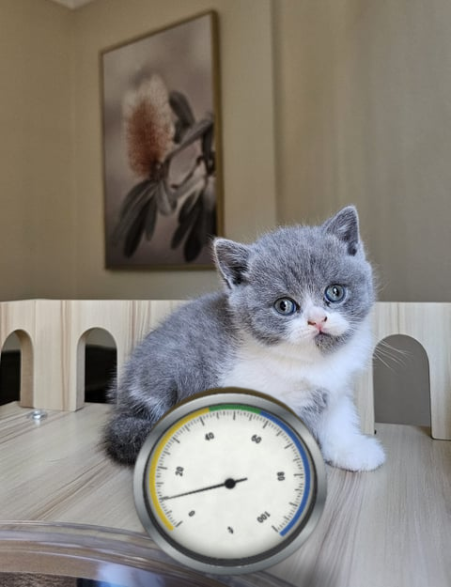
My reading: **10** %
